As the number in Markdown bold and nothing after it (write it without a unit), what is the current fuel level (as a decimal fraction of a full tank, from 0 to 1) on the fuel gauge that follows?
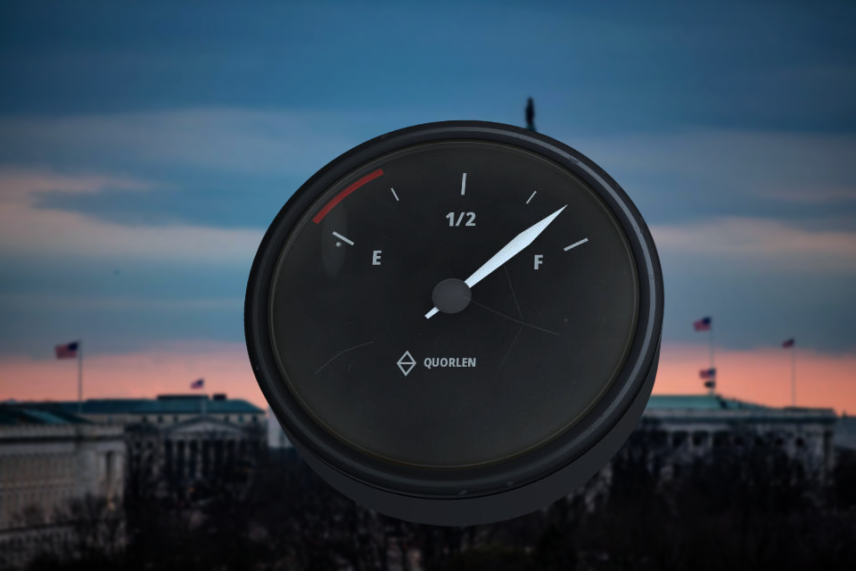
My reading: **0.875**
